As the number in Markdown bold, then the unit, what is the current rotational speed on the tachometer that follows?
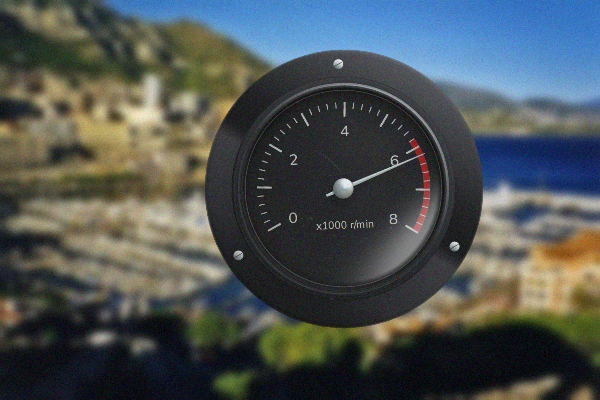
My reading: **6200** rpm
